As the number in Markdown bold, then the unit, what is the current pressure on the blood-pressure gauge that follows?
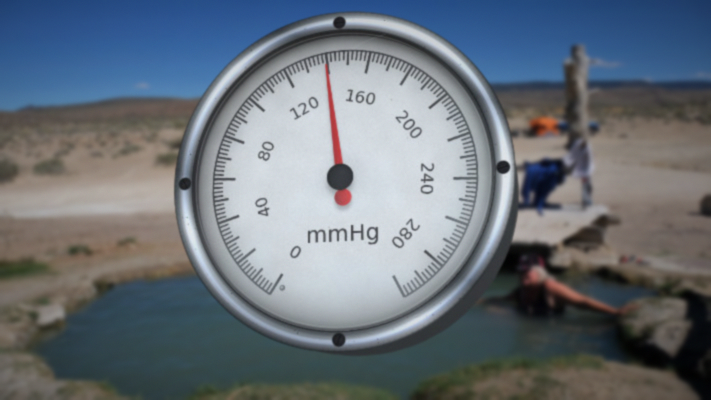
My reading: **140** mmHg
